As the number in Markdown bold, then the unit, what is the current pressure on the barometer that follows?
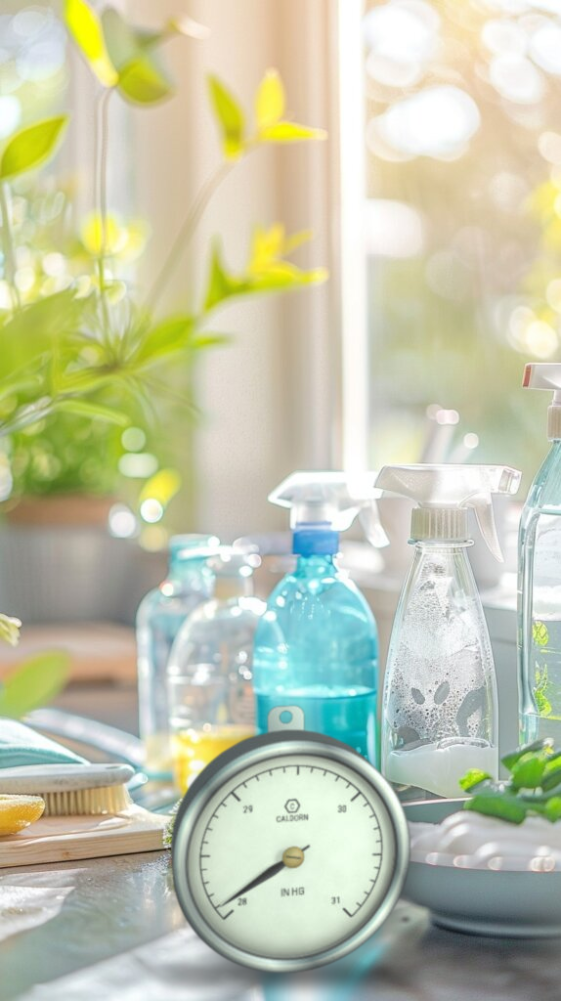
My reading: **28.1** inHg
